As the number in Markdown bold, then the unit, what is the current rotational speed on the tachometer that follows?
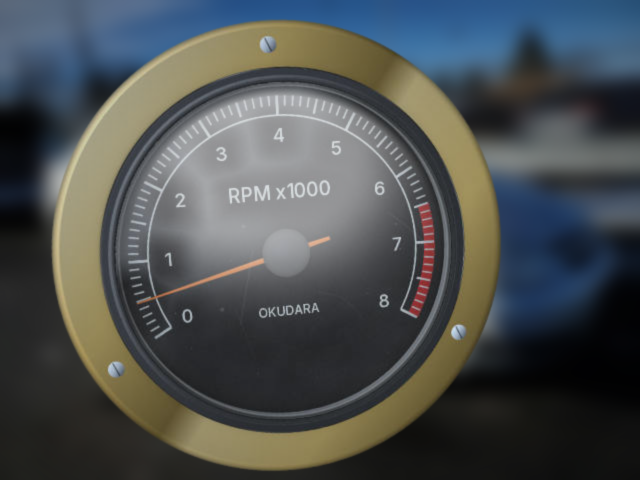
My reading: **500** rpm
